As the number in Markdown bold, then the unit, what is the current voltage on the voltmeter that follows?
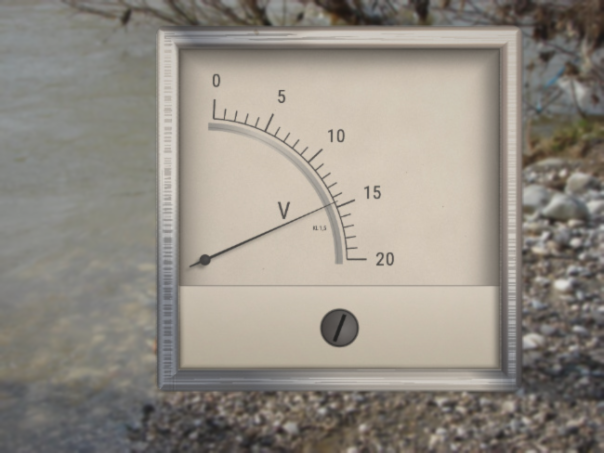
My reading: **14.5** V
